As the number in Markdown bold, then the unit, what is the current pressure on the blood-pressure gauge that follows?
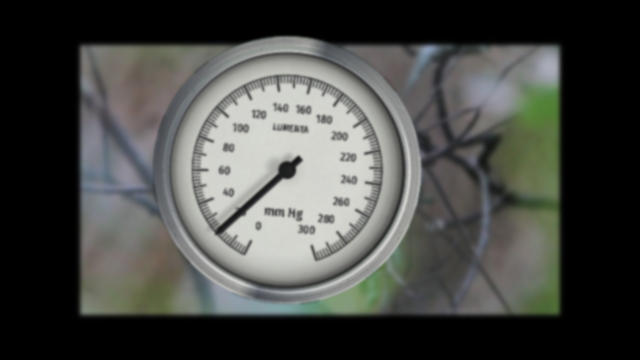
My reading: **20** mmHg
